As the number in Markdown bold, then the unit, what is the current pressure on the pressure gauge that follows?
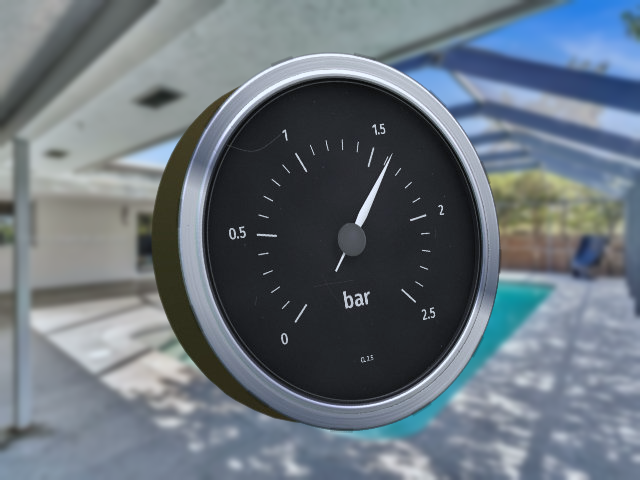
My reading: **1.6** bar
